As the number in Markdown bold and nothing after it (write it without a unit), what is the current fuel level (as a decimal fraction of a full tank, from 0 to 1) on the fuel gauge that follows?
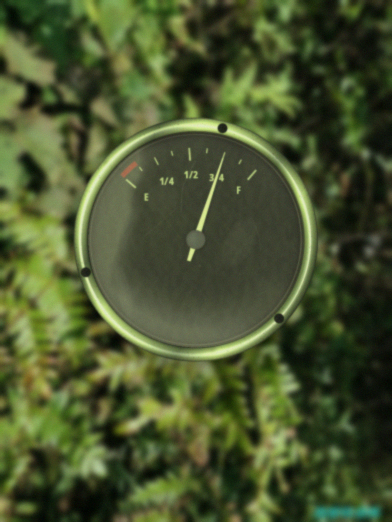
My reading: **0.75**
